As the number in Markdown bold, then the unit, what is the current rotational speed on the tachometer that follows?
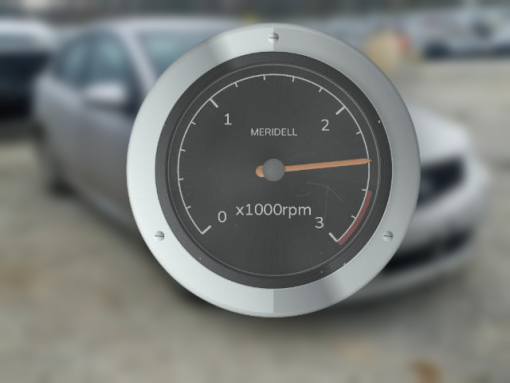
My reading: **2400** rpm
